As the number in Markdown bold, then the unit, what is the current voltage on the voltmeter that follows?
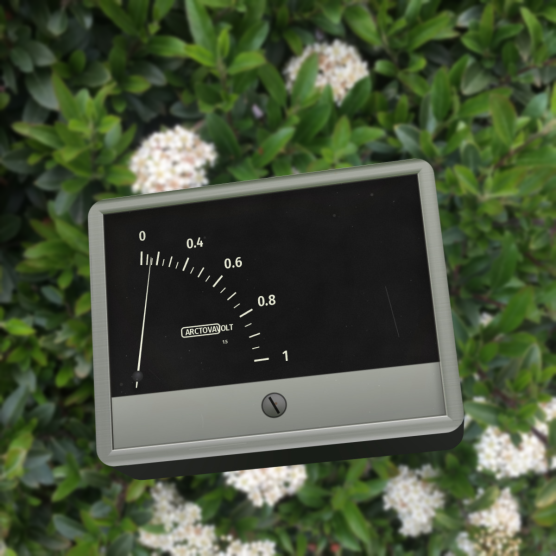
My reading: **0.15** V
